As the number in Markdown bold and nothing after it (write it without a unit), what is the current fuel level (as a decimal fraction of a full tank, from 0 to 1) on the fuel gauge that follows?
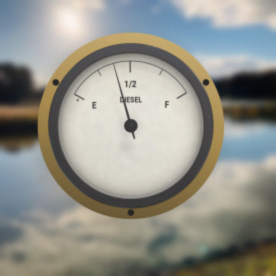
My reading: **0.375**
